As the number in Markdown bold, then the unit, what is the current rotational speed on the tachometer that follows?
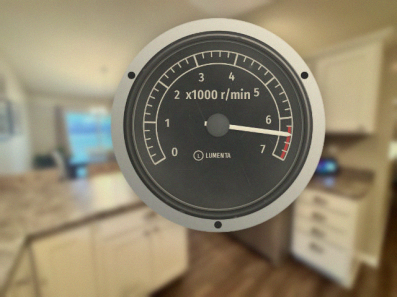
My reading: **6400** rpm
